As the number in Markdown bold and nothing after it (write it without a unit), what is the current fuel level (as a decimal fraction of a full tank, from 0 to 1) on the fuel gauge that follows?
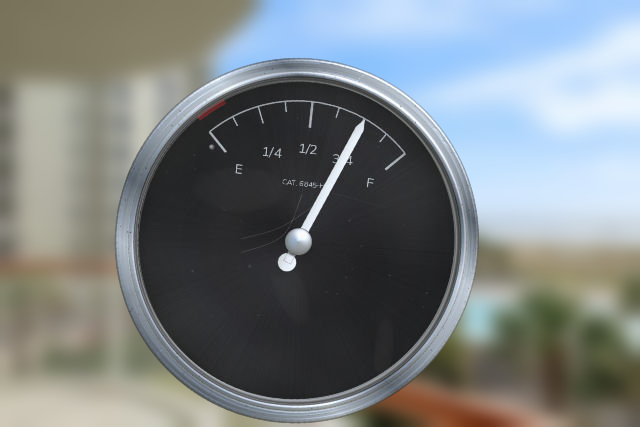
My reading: **0.75**
